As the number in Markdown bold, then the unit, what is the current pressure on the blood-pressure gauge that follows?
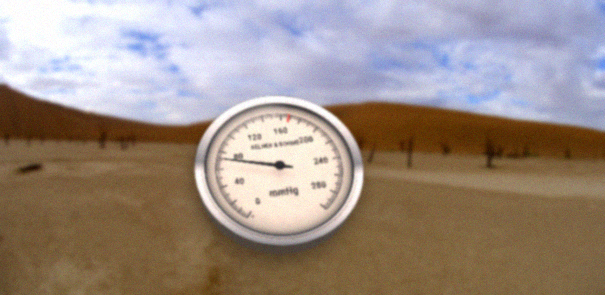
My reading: **70** mmHg
